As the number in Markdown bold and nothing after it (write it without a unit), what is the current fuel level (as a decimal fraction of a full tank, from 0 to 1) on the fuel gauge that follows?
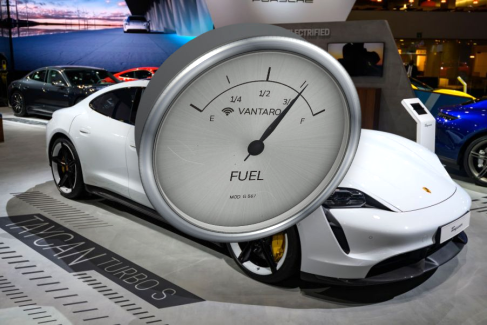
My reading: **0.75**
